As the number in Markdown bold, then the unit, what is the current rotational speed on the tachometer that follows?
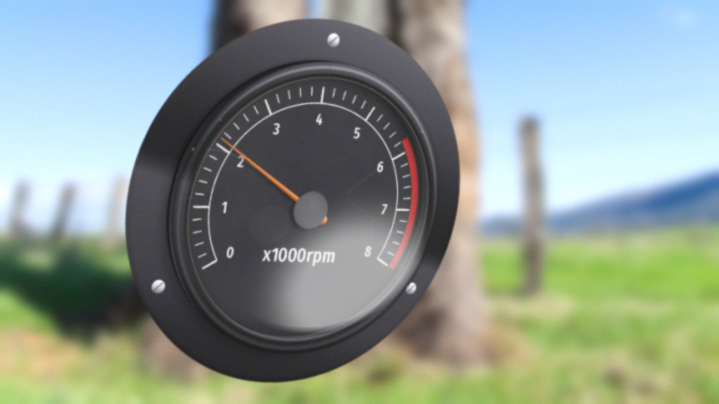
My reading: **2100** rpm
